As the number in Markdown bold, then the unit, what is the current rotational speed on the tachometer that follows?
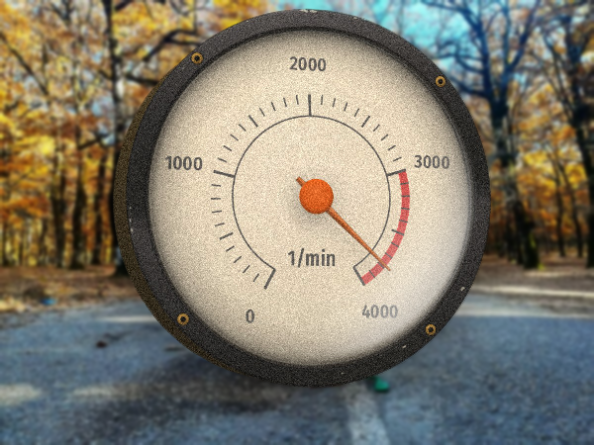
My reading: **3800** rpm
